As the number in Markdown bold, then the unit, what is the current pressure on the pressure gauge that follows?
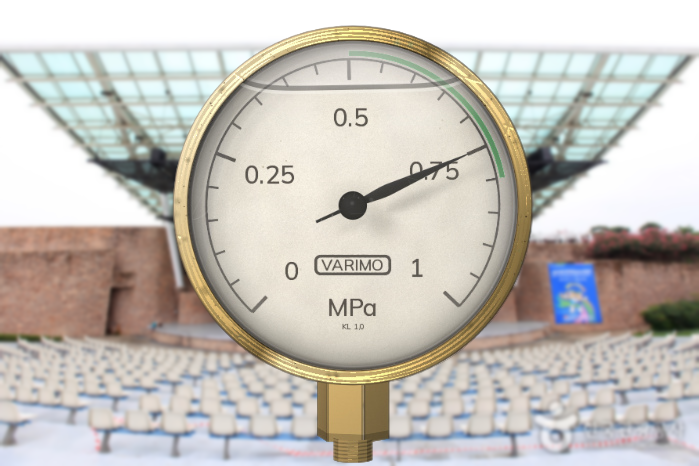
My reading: **0.75** MPa
